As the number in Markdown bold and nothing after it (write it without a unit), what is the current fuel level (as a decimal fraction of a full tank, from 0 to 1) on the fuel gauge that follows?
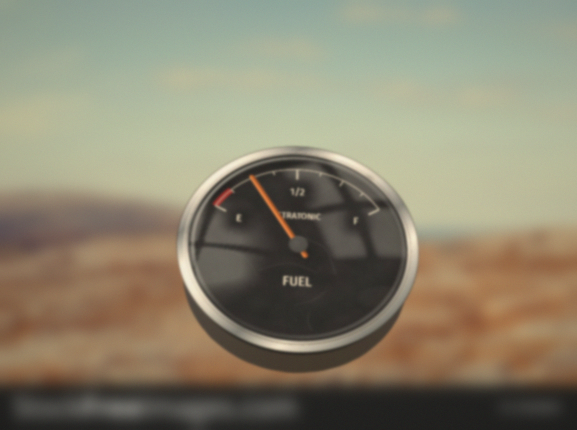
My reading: **0.25**
